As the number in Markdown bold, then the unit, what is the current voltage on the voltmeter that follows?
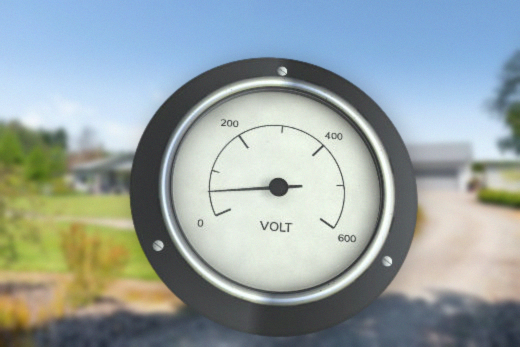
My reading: **50** V
